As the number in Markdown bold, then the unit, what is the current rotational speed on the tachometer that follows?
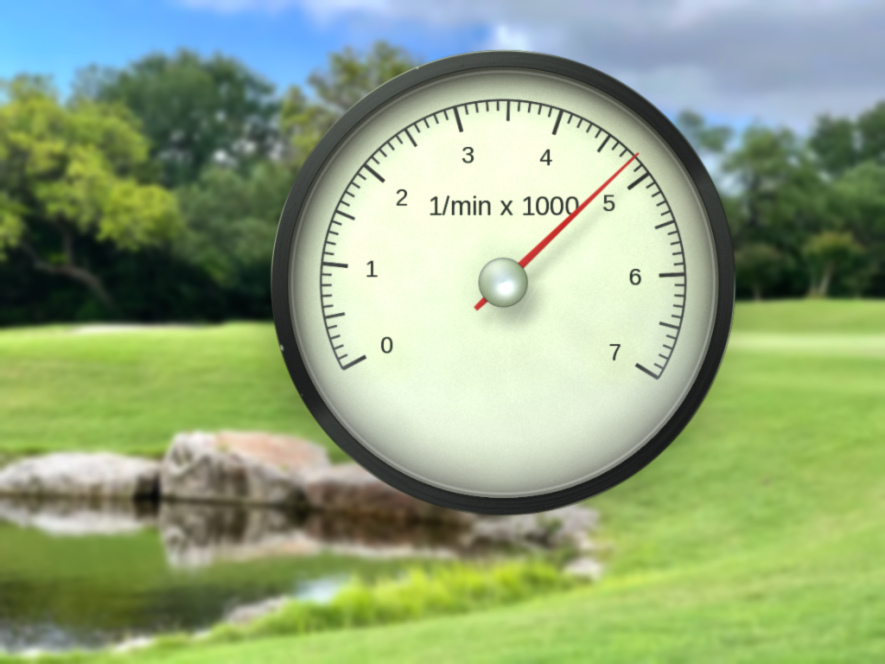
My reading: **4800** rpm
